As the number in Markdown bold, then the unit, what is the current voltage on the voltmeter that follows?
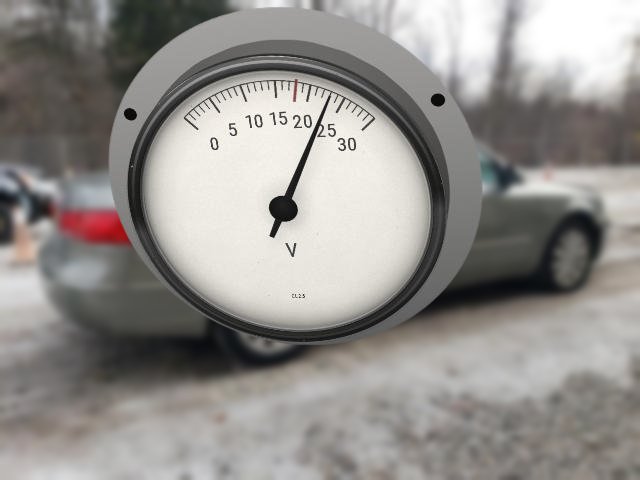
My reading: **23** V
